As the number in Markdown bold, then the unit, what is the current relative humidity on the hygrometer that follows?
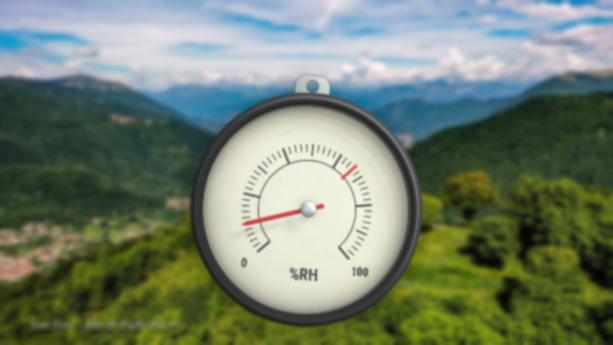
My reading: **10** %
